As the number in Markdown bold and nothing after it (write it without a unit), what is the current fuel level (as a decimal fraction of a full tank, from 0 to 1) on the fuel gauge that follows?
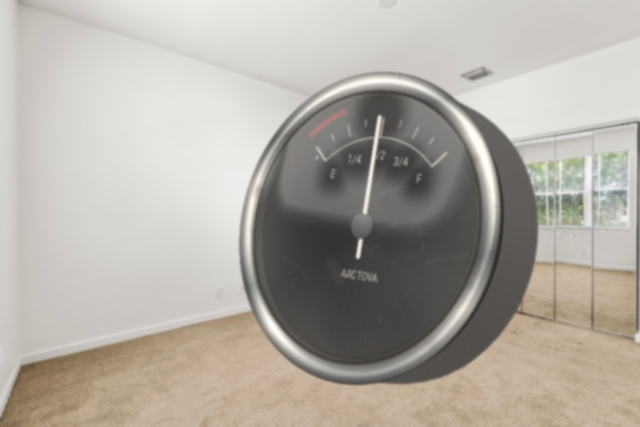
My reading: **0.5**
